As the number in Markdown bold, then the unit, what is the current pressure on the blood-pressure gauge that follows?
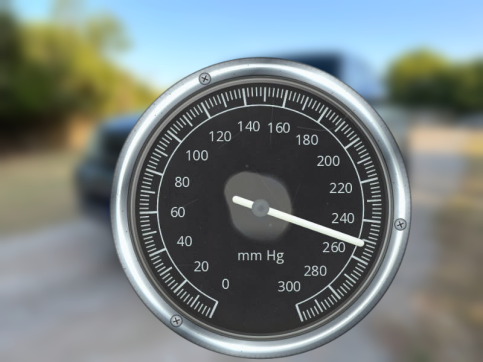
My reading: **252** mmHg
